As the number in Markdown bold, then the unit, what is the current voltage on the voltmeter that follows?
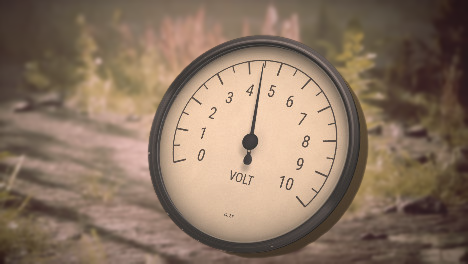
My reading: **4.5** V
